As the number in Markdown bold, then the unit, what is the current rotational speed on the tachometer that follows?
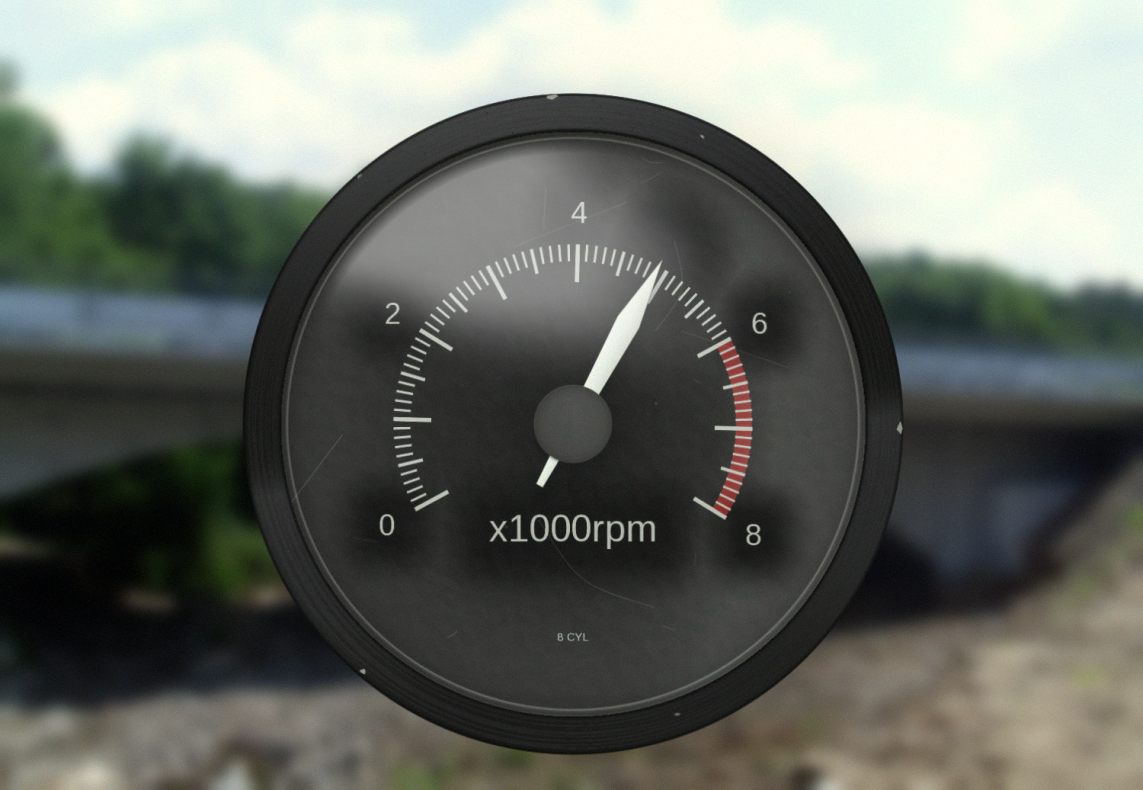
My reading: **4900** rpm
